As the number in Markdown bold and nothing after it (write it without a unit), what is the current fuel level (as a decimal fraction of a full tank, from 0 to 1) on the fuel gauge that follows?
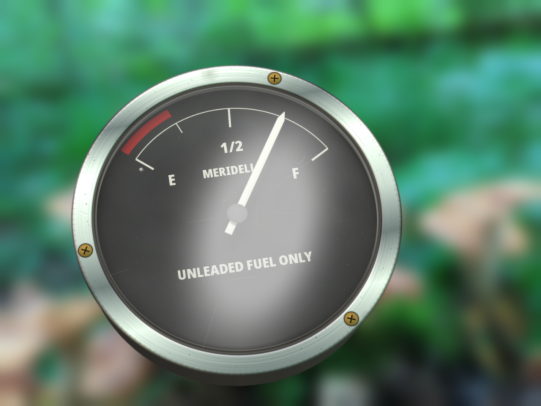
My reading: **0.75**
